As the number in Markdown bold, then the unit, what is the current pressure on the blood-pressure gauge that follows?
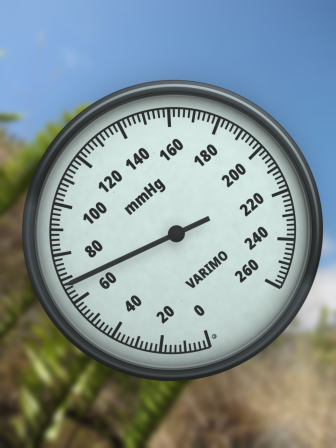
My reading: **68** mmHg
